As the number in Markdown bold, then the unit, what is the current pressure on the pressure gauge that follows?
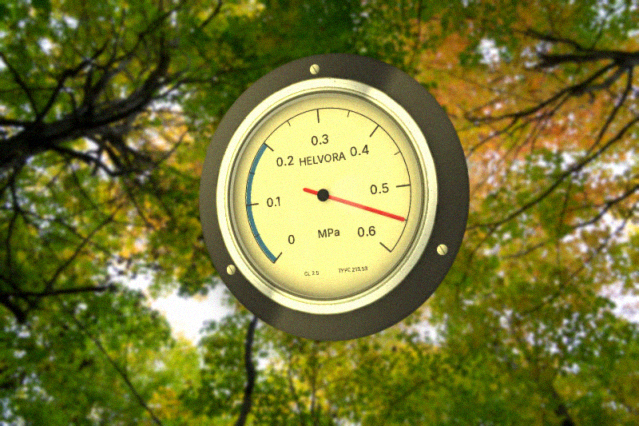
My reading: **0.55** MPa
